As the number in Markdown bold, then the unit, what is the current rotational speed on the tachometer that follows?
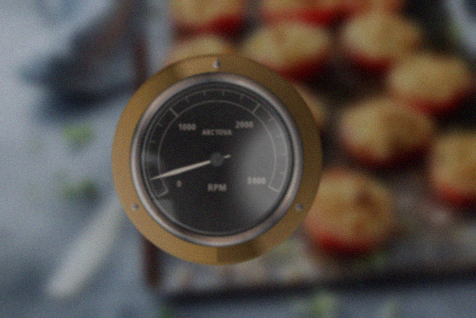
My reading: **200** rpm
